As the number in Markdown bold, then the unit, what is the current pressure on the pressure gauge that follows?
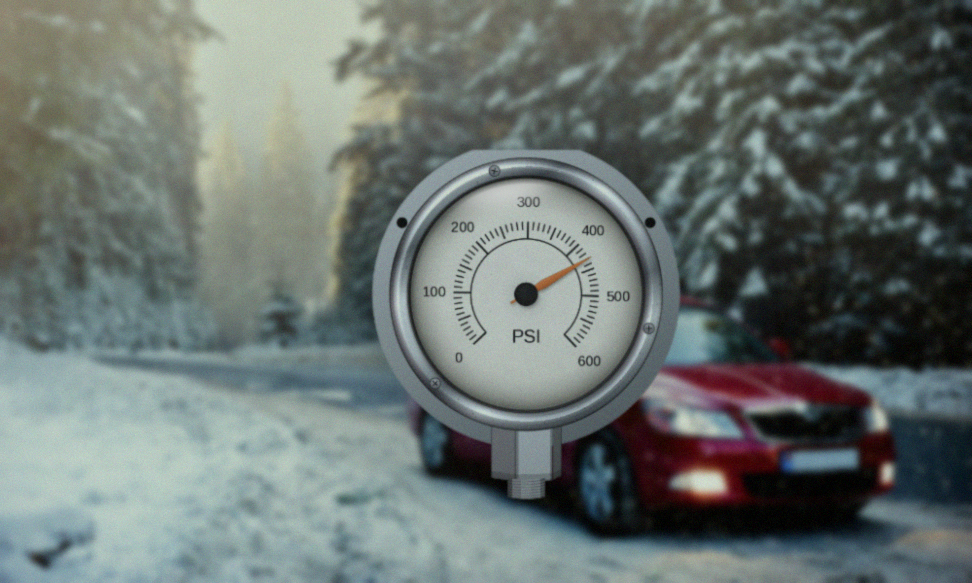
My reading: **430** psi
